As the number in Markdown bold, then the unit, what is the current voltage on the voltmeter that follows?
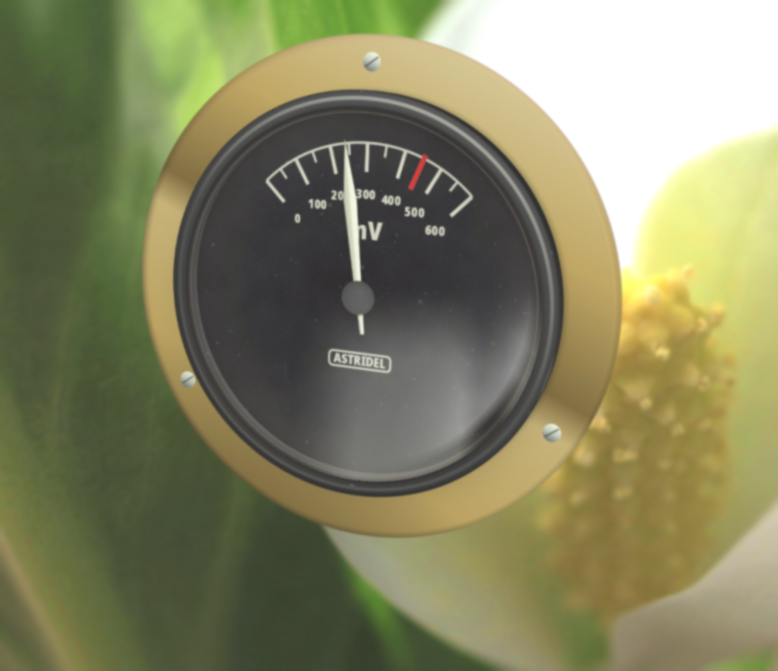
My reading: **250** mV
